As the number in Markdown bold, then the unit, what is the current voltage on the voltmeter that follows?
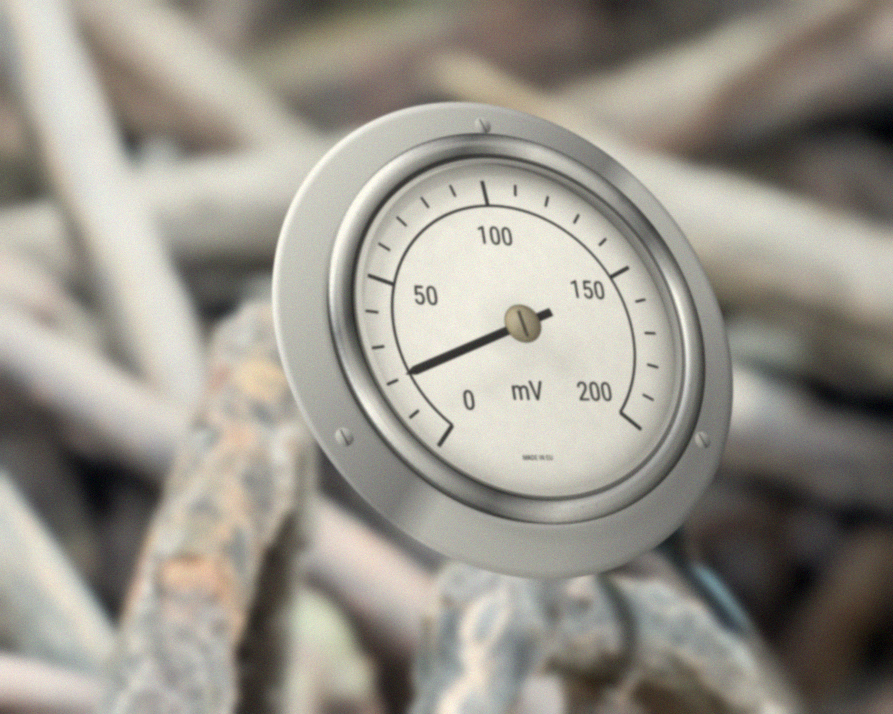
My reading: **20** mV
